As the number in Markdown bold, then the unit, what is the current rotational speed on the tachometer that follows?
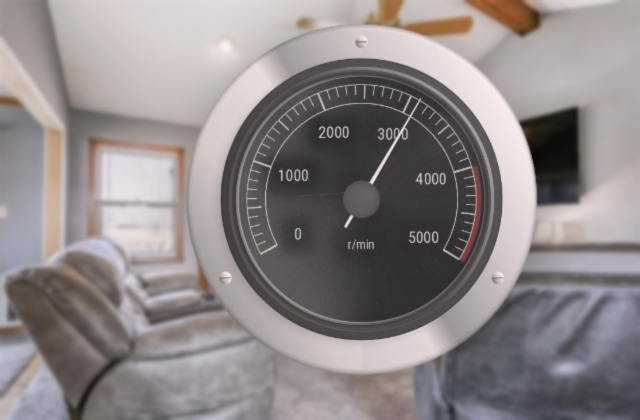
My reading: **3100** rpm
